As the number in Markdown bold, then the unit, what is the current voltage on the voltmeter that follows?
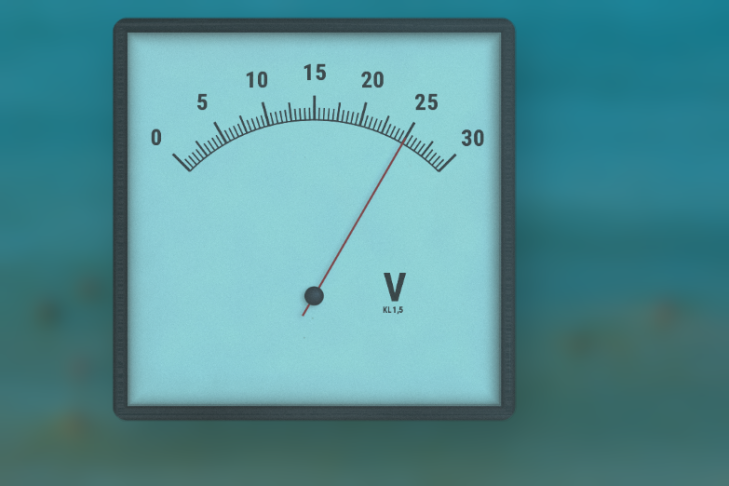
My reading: **25** V
